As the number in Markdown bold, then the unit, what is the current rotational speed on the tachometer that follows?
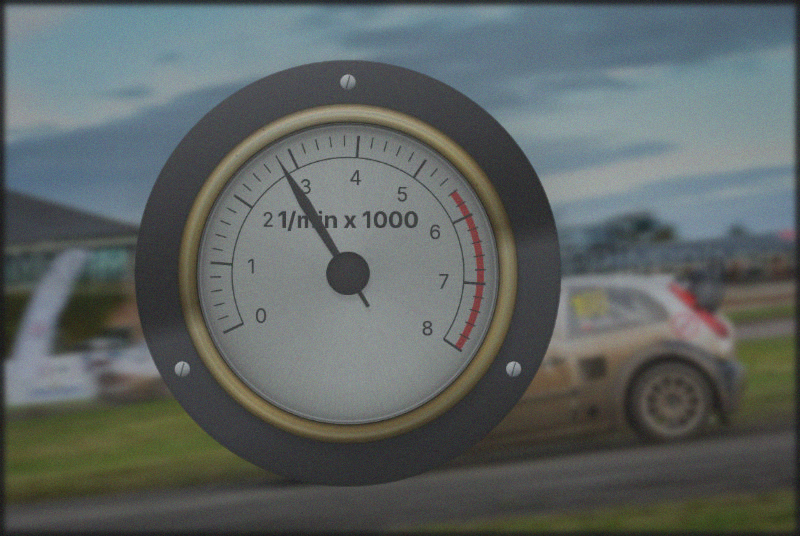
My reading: **2800** rpm
